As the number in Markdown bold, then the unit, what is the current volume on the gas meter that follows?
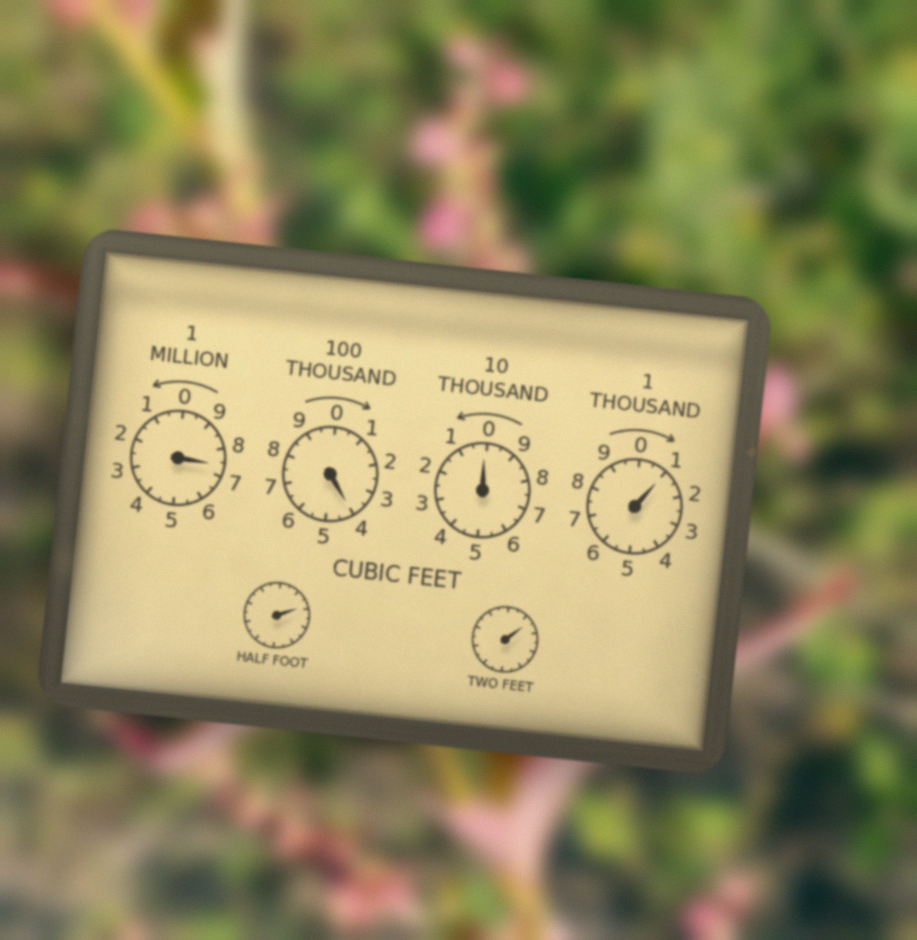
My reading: **740100** ft³
